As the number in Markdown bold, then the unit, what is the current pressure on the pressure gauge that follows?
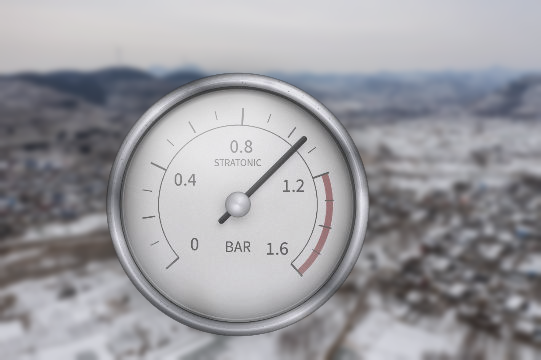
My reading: **1.05** bar
